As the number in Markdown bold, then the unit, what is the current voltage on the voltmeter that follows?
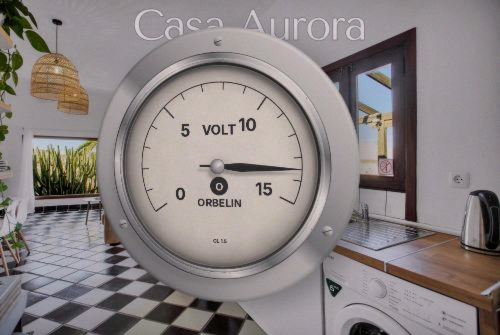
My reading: **13.5** V
